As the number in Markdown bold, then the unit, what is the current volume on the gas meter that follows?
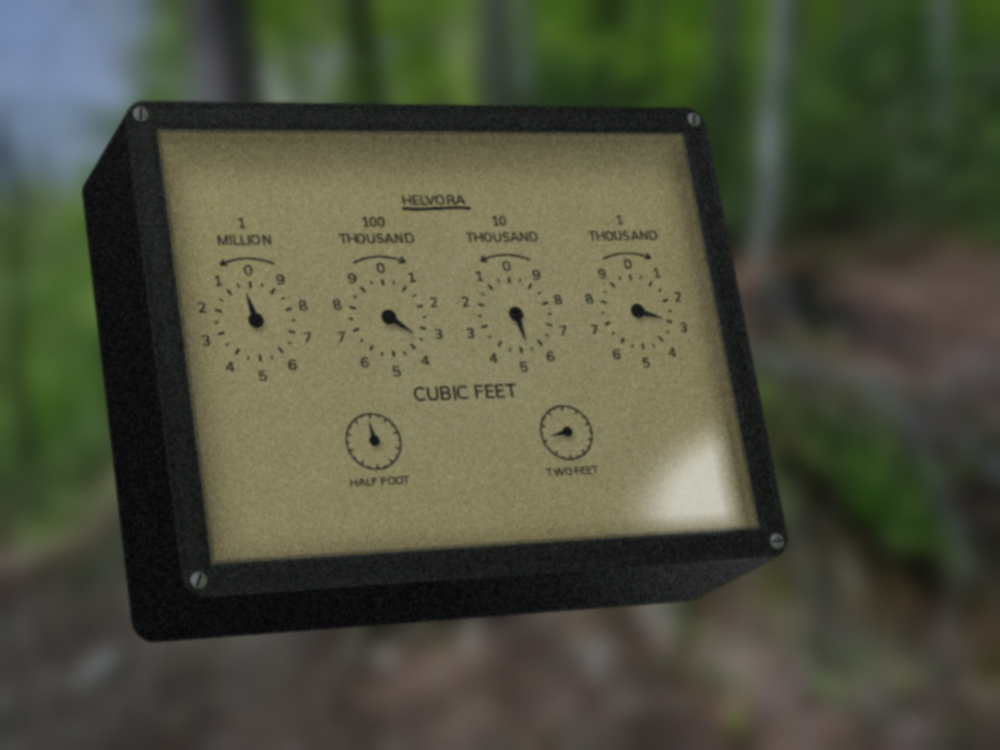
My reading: **35300** ft³
